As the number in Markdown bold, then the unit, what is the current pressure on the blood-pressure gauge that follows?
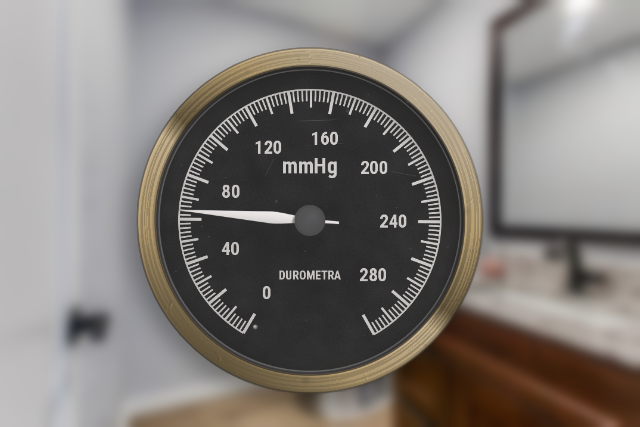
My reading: **64** mmHg
